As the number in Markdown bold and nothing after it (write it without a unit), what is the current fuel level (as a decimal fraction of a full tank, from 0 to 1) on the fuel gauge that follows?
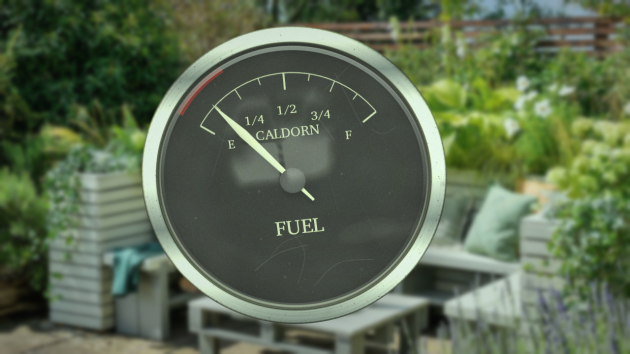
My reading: **0.125**
